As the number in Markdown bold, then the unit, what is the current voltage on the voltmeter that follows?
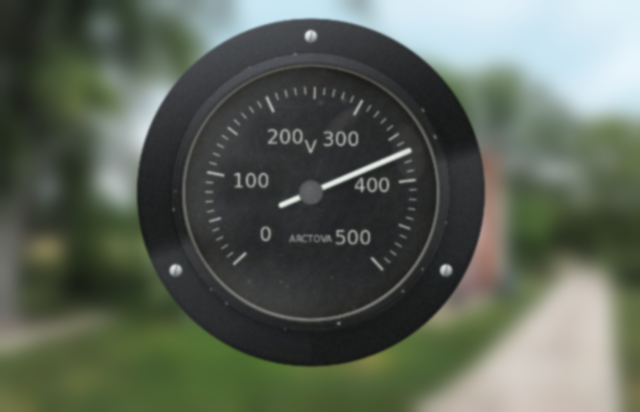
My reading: **370** V
